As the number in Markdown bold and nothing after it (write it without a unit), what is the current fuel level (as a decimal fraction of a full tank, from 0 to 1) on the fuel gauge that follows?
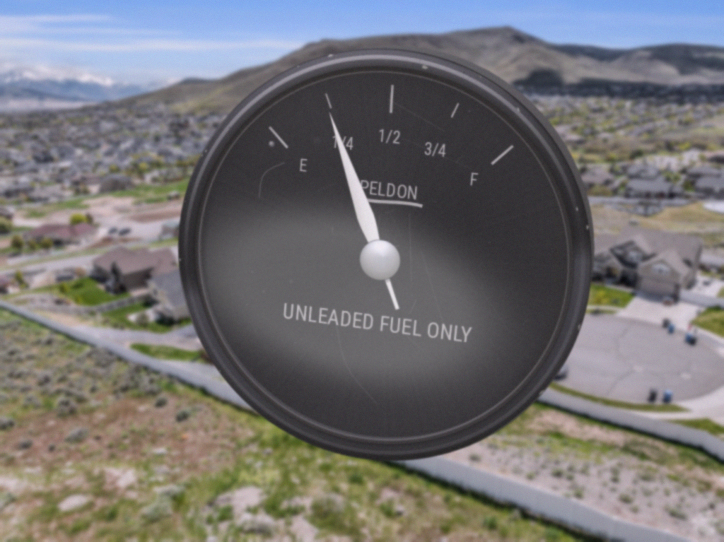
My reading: **0.25**
